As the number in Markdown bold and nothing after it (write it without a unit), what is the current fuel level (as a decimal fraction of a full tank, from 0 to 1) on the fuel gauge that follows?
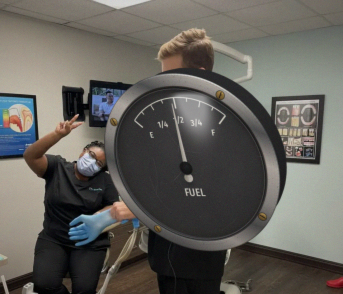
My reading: **0.5**
